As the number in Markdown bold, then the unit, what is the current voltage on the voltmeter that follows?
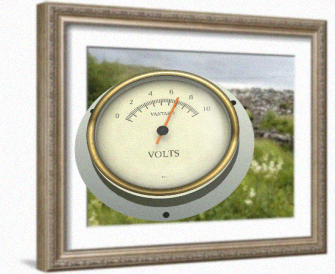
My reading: **7** V
